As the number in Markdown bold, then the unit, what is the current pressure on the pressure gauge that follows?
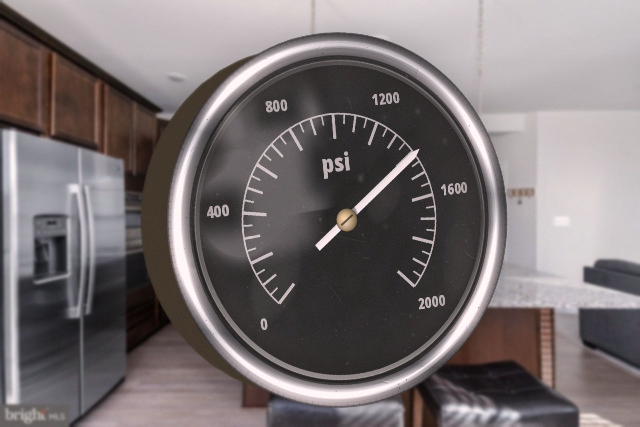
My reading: **1400** psi
